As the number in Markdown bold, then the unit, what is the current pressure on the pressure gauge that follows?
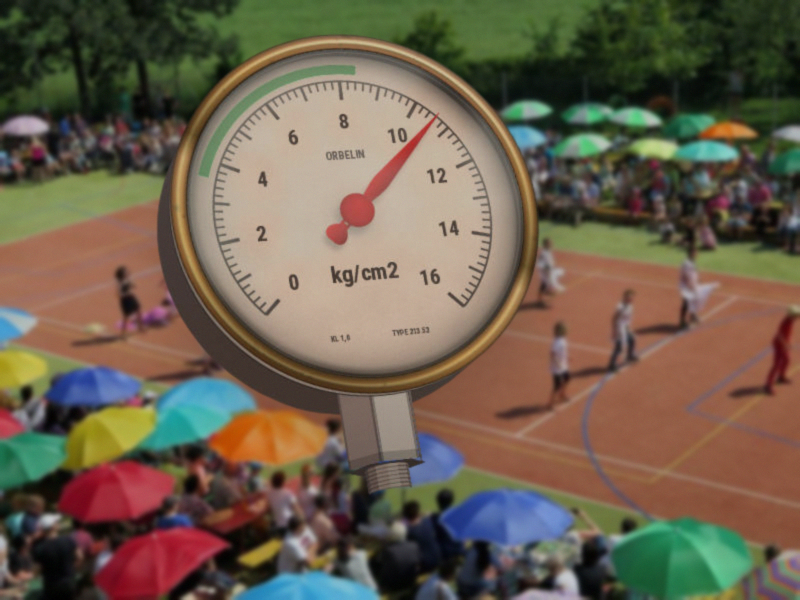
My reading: **10.6** kg/cm²
